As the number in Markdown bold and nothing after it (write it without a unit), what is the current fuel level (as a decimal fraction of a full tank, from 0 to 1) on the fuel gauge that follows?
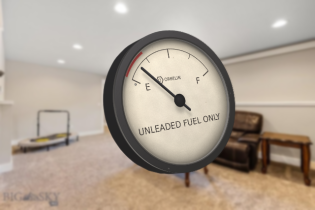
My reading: **0.125**
